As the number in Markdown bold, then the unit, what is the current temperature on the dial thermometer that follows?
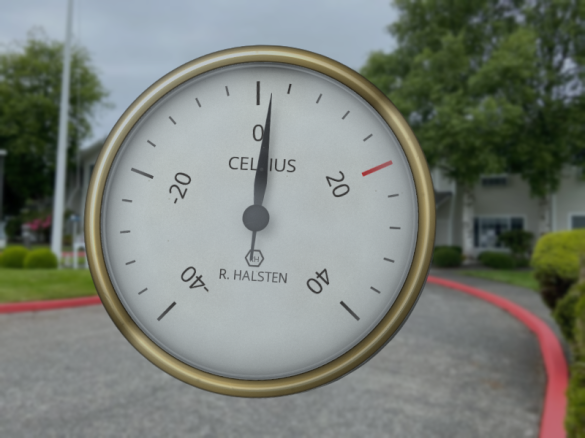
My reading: **2** °C
